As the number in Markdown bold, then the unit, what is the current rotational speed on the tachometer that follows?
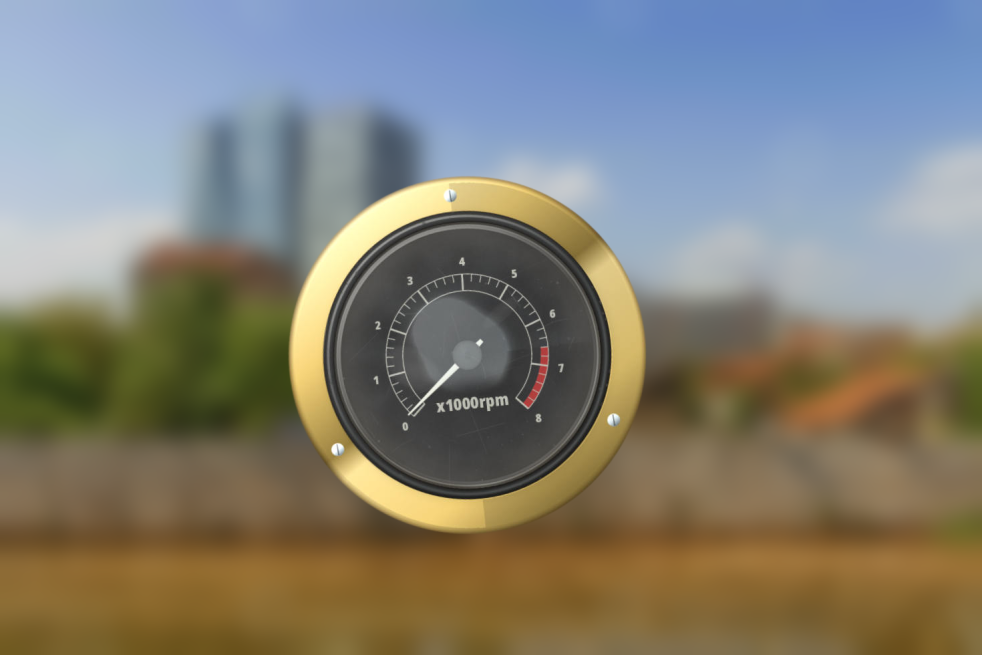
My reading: **100** rpm
